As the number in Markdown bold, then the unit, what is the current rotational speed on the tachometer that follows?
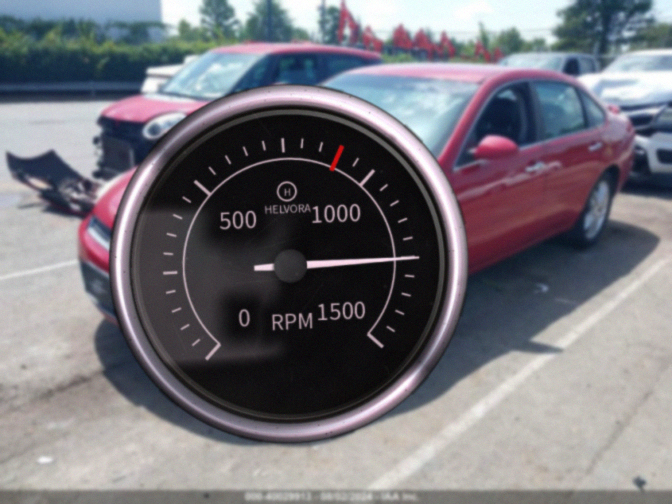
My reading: **1250** rpm
